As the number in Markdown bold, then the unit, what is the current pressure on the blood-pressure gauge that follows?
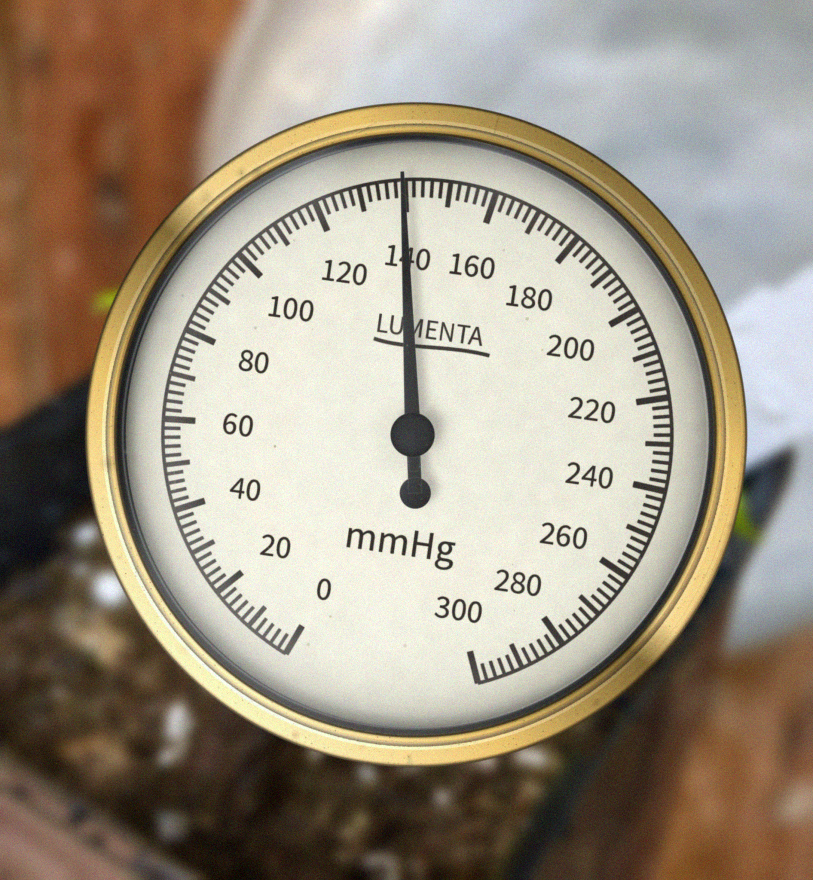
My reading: **140** mmHg
